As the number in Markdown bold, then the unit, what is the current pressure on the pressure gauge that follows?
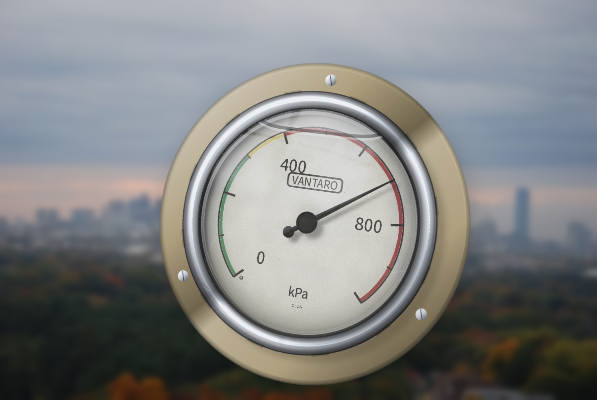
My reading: **700** kPa
